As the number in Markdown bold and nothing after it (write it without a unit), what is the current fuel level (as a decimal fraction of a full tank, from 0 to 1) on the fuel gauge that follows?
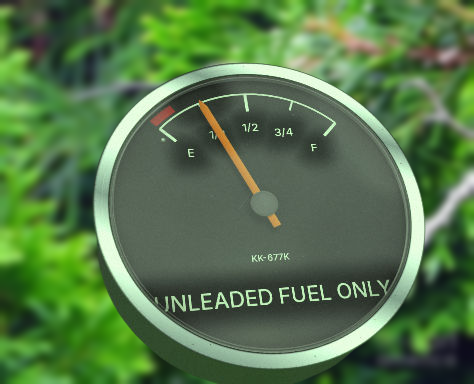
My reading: **0.25**
